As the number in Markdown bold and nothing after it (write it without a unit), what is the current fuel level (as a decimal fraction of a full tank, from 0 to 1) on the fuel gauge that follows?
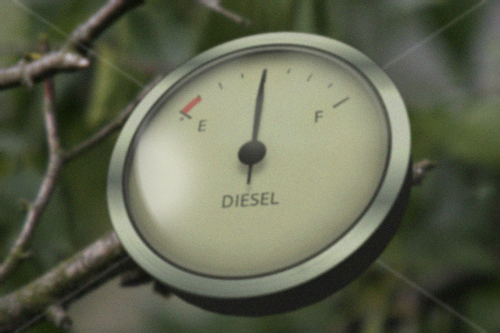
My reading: **0.5**
